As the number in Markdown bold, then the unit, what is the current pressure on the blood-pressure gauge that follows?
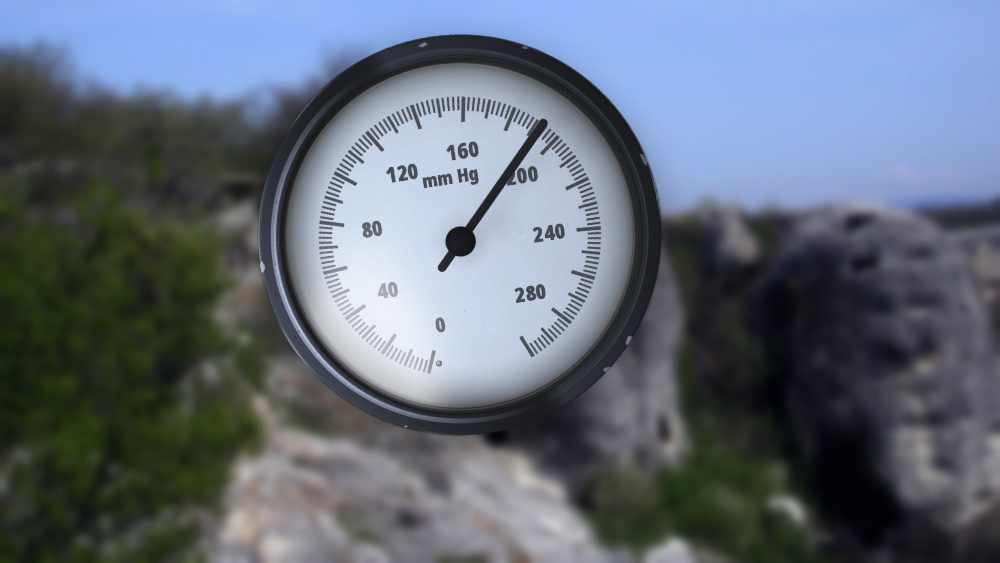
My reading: **192** mmHg
